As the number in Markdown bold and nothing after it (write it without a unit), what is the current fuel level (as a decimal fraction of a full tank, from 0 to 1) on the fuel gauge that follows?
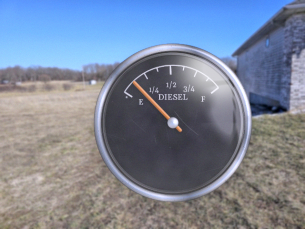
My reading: **0.125**
